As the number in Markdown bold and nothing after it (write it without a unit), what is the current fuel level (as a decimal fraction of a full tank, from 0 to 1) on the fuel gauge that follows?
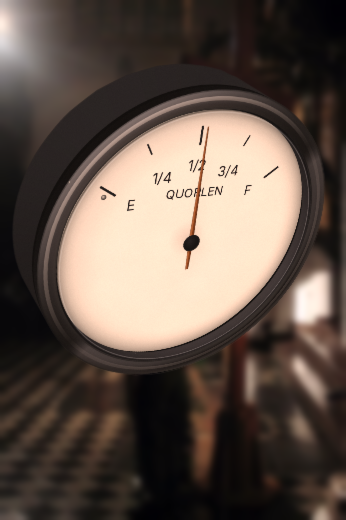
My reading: **0.5**
